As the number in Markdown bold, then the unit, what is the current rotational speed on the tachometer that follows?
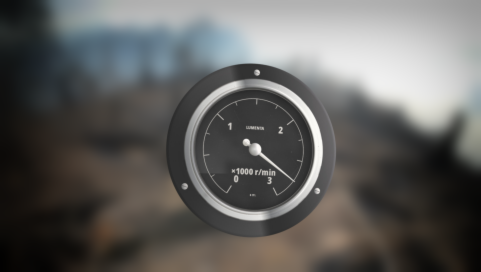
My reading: **2750** rpm
